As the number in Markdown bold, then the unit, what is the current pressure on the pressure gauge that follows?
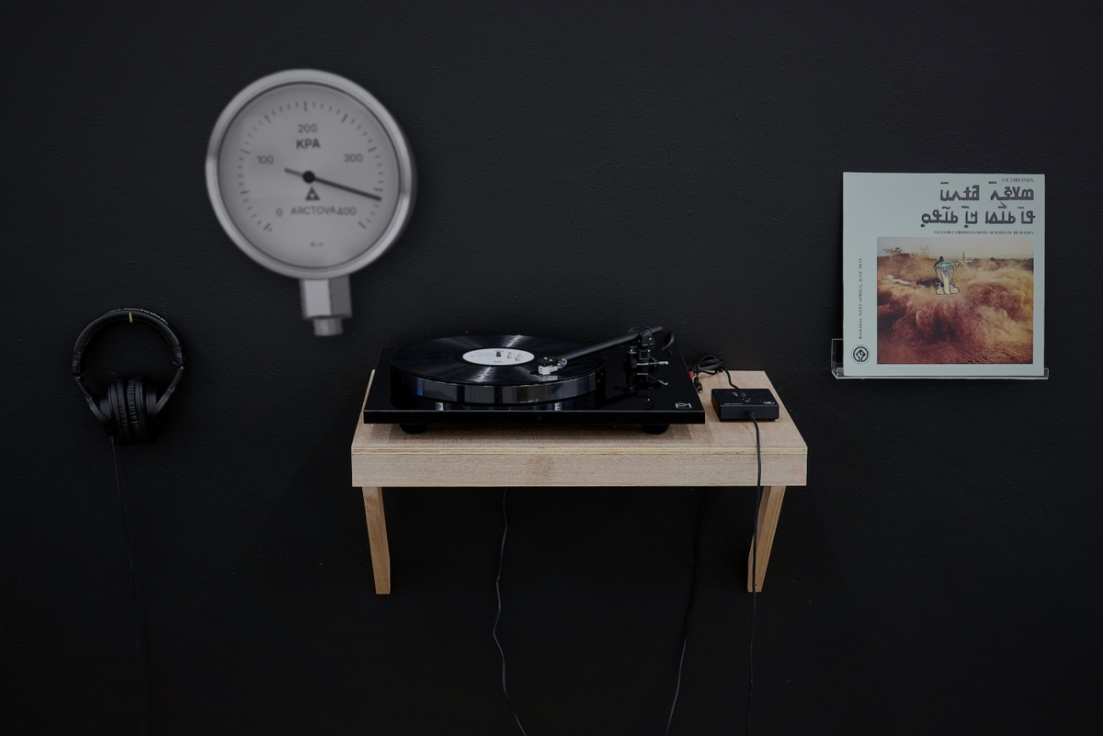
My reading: **360** kPa
